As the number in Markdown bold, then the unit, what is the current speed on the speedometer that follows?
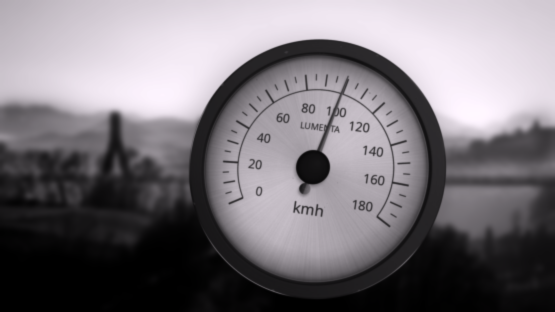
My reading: **100** km/h
